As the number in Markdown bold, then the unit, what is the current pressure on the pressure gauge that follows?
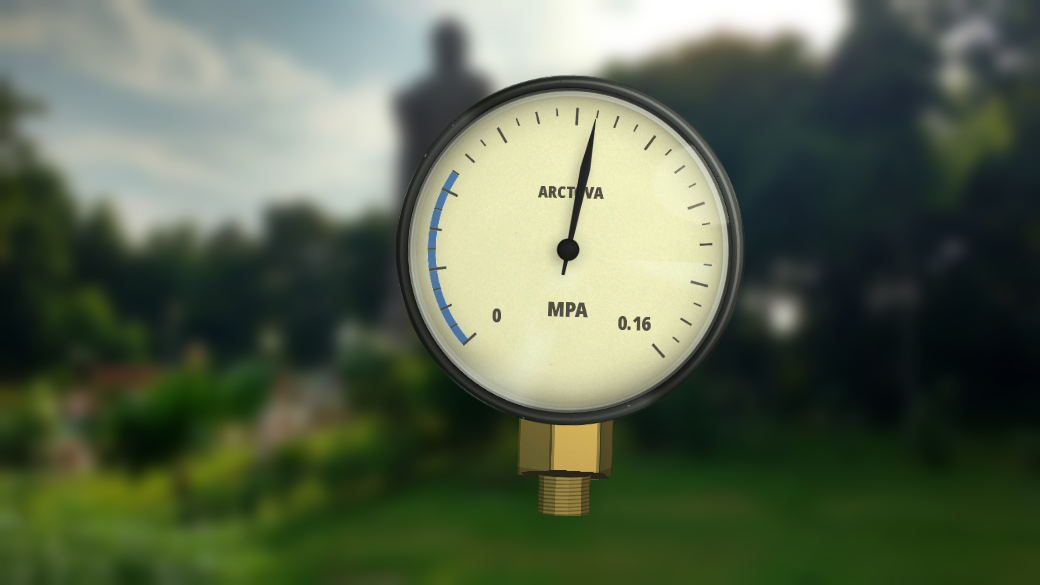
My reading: **0.085** MPa
